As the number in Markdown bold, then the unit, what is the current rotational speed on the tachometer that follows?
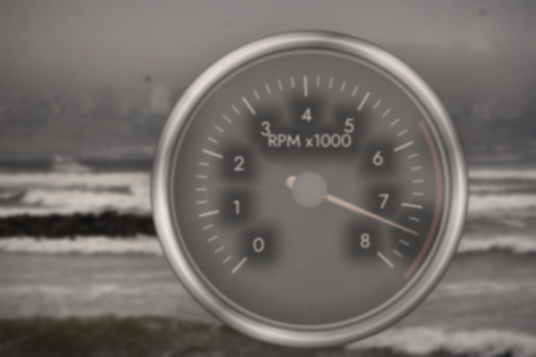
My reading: **7400** rpm
